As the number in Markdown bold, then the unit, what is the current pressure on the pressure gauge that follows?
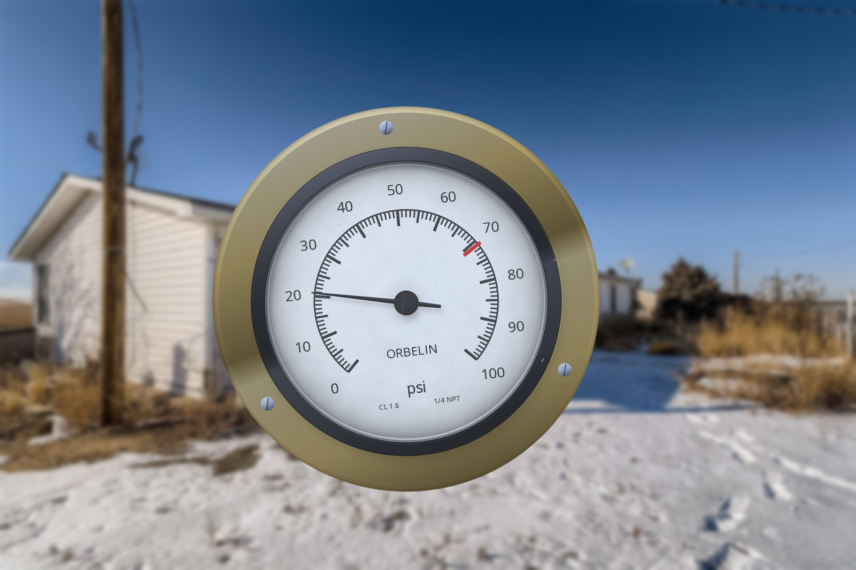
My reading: **21** psi
